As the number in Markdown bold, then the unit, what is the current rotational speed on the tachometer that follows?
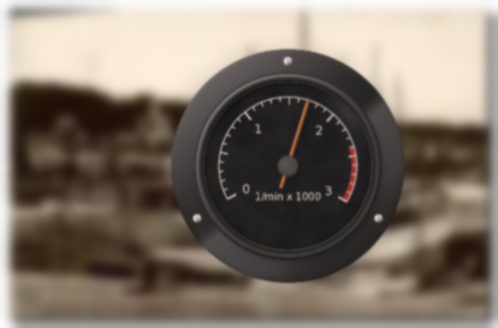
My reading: **1700** rpm
